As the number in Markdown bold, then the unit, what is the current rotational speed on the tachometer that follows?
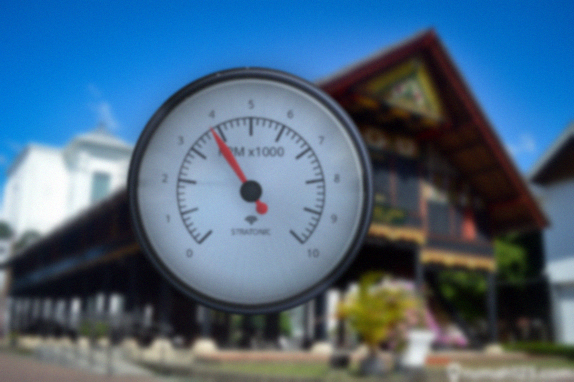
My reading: **3800** rpm
